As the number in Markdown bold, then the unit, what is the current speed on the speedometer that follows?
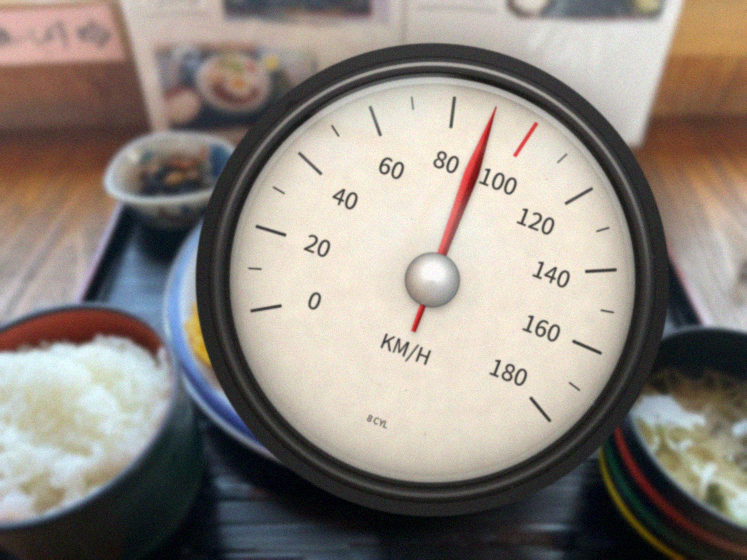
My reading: **90** km/h
